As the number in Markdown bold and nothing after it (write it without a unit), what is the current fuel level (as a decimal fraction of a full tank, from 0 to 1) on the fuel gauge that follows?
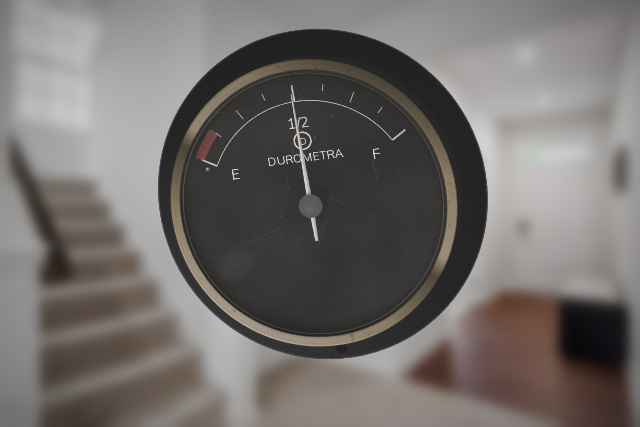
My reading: **0.5**
